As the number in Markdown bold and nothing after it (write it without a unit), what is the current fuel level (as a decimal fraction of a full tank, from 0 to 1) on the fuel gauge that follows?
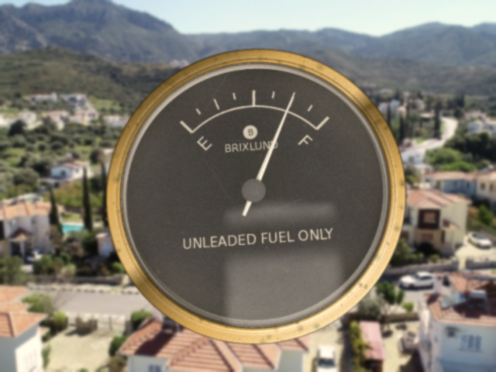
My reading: **0.75**
